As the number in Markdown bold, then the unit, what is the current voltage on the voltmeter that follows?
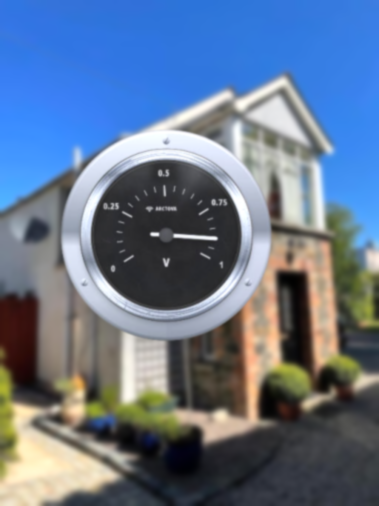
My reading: **0.9** V
